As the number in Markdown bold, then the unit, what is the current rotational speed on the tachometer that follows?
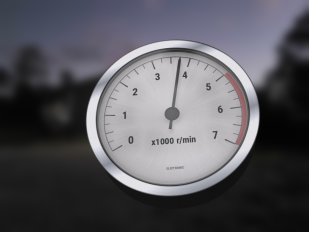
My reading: **3750** rpm
